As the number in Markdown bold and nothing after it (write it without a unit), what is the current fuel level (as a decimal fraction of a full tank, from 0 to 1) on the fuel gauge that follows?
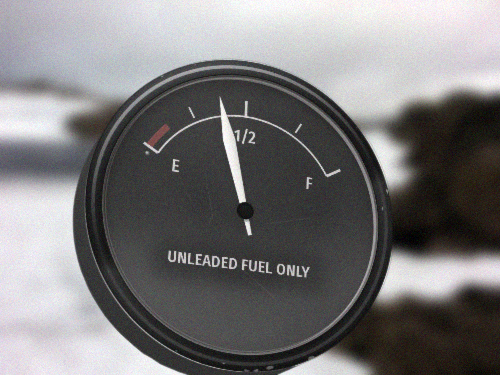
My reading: **0.375**
